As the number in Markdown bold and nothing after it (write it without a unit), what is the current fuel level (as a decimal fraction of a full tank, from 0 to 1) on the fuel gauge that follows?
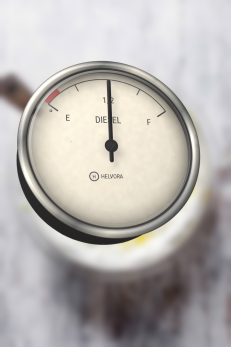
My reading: **0.5**
